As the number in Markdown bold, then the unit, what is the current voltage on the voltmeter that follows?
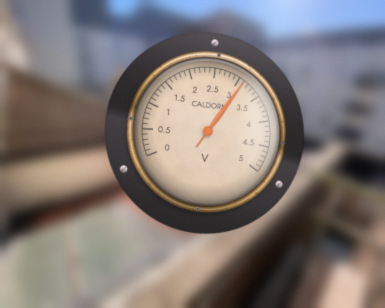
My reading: **3.1** V
